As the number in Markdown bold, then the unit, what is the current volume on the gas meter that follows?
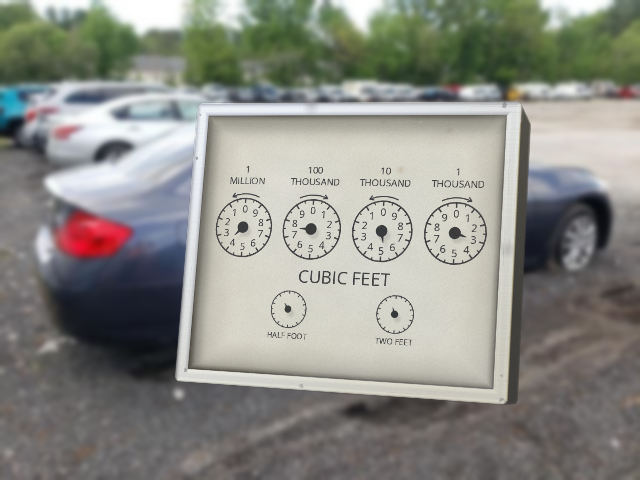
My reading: **375300** ft³
